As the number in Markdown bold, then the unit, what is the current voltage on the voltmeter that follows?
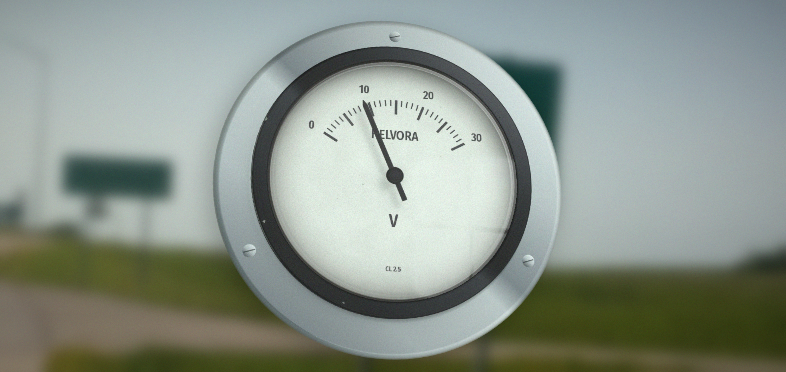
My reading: **9** V
